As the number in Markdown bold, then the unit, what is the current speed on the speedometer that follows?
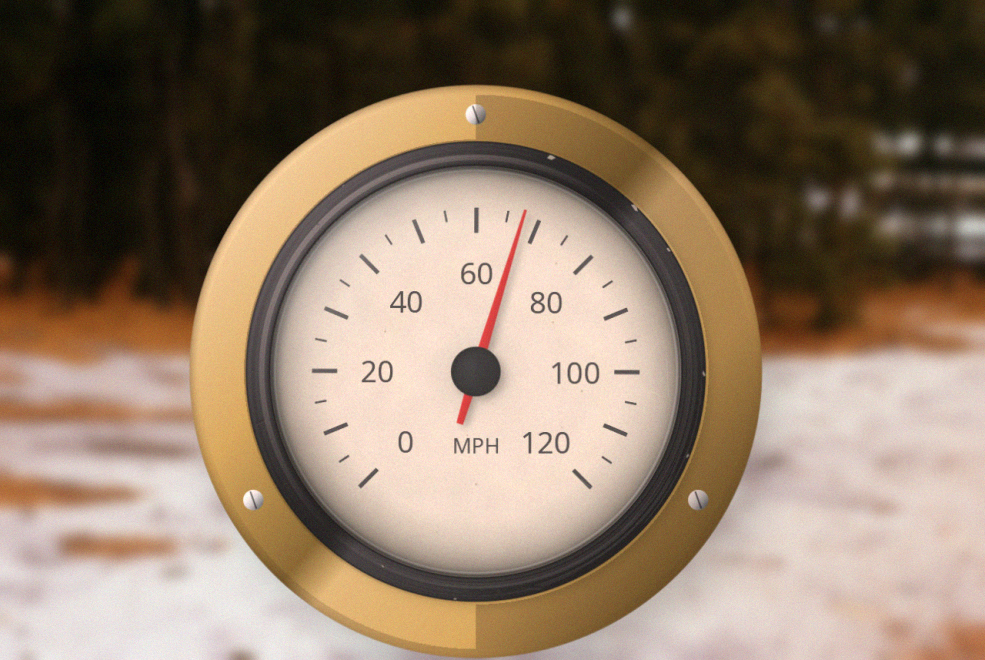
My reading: **67.5** mph
